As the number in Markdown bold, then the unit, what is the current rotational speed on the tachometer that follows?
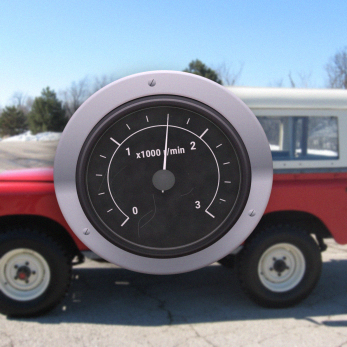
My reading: **1600** rpm
